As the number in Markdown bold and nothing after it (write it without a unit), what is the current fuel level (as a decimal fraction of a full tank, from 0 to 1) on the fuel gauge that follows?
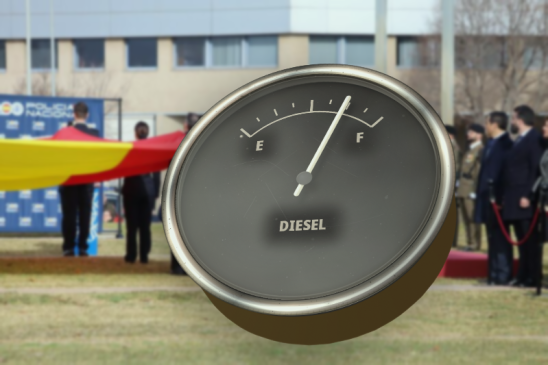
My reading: **0.75**
